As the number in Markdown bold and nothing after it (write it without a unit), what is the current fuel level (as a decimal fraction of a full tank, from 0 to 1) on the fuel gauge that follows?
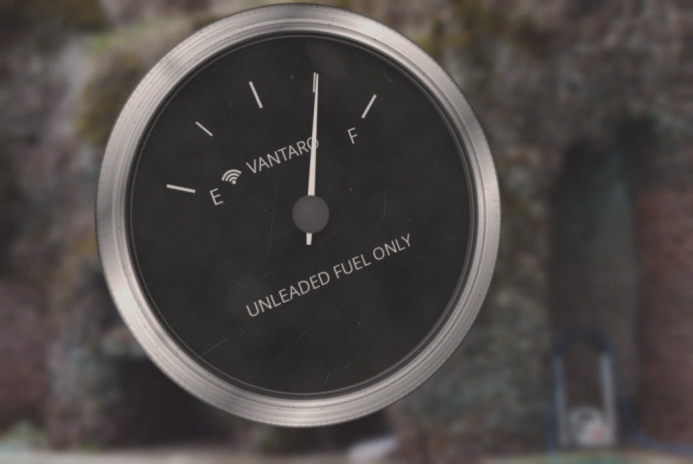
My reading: **0.75**
